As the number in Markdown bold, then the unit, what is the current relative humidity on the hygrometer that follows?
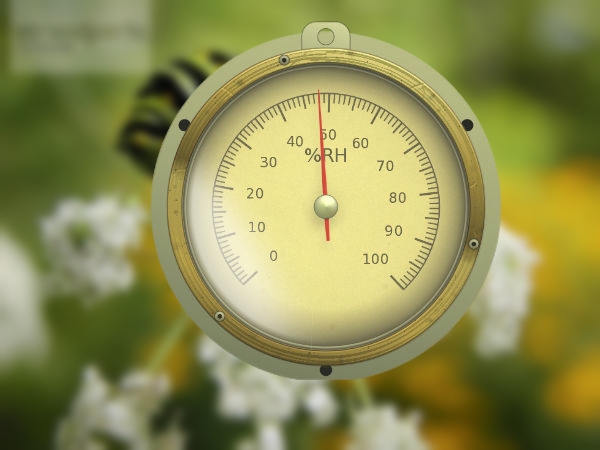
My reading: **48** %
